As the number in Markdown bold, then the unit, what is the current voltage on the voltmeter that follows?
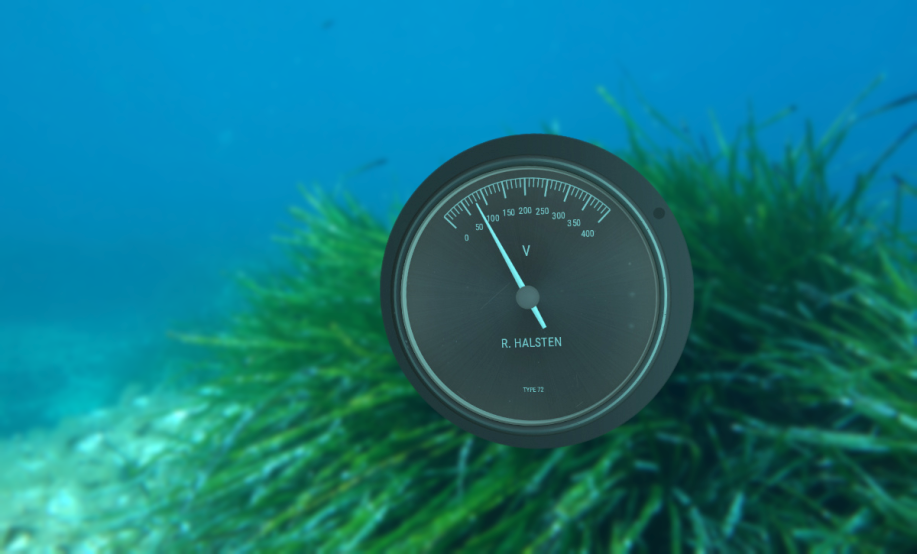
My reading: **80** V
